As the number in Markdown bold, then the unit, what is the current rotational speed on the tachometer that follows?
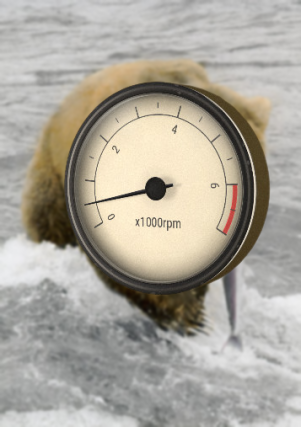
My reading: **500** rpm
